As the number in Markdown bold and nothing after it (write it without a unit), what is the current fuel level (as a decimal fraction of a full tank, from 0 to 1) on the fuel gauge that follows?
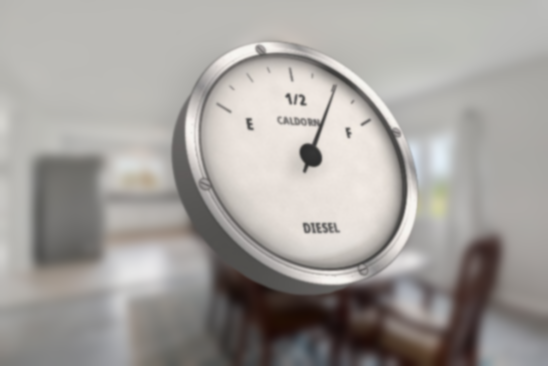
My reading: **0.75**
